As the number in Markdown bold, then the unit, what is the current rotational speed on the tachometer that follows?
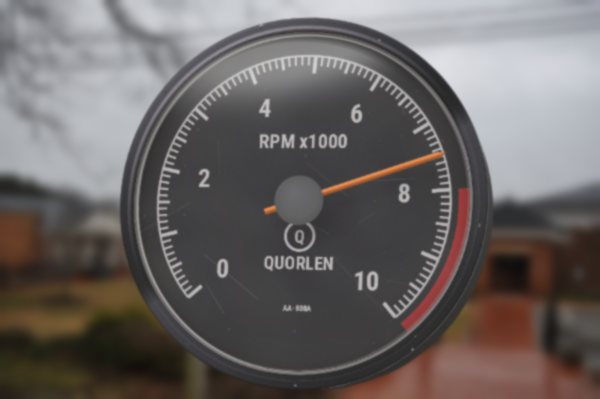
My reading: **7500** rpm
